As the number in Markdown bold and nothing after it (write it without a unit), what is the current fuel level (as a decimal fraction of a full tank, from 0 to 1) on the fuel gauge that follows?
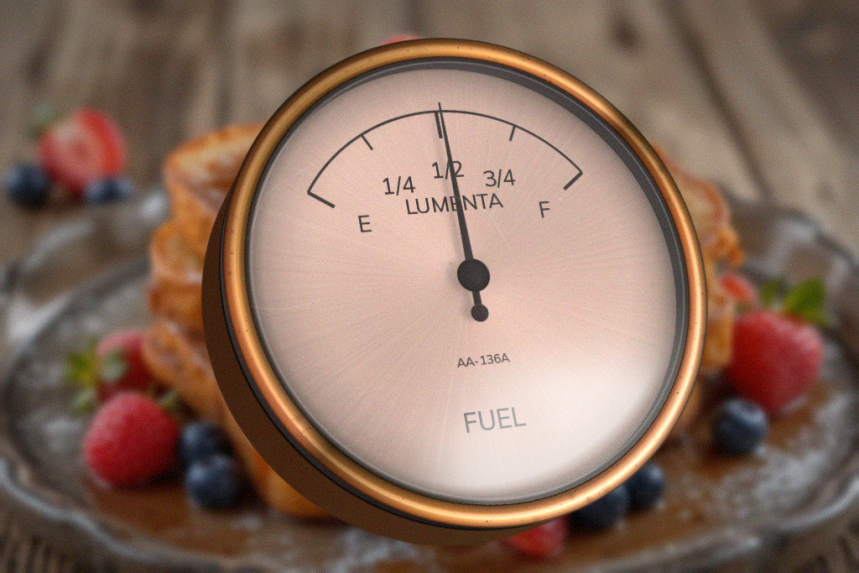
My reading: **0.5**
